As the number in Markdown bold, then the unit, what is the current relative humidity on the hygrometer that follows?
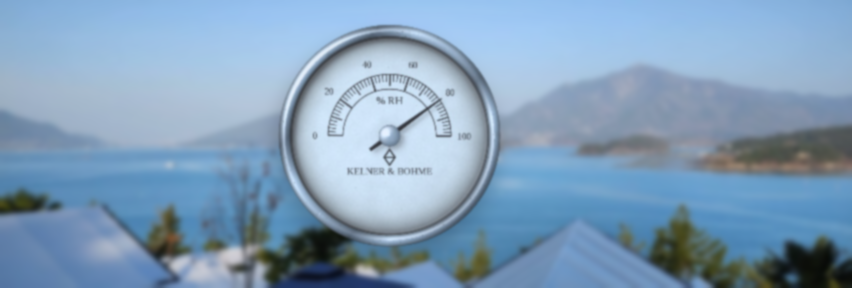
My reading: **80** %
